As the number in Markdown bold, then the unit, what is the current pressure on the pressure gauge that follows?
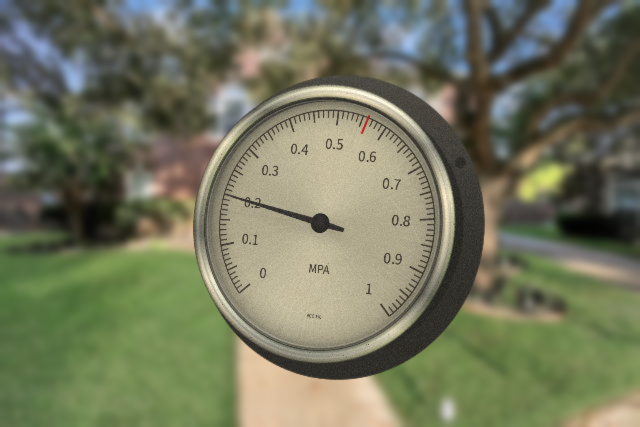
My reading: **0.2** MPa
